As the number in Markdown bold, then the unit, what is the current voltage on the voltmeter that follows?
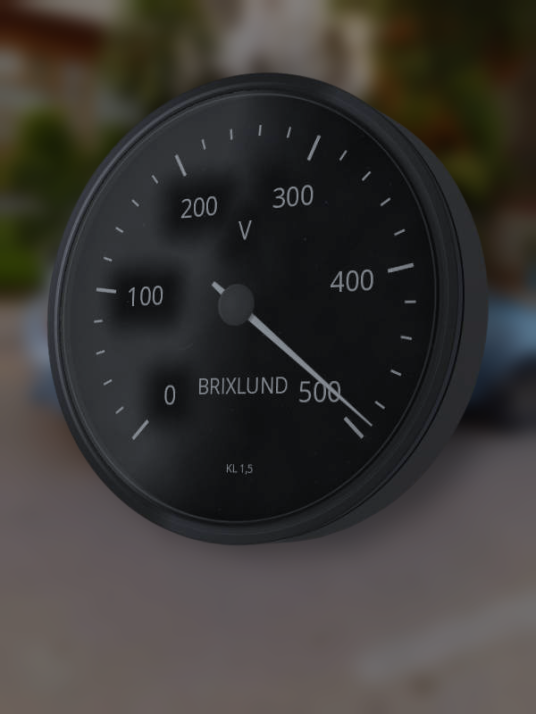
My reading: **490** V
